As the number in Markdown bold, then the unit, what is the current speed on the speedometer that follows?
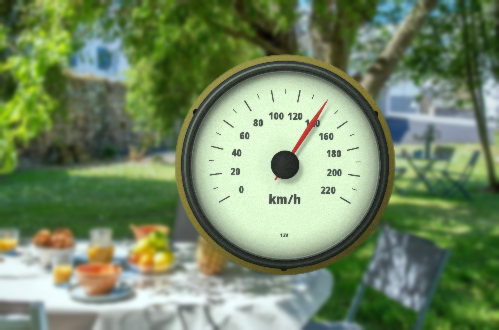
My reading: **140** km/h
